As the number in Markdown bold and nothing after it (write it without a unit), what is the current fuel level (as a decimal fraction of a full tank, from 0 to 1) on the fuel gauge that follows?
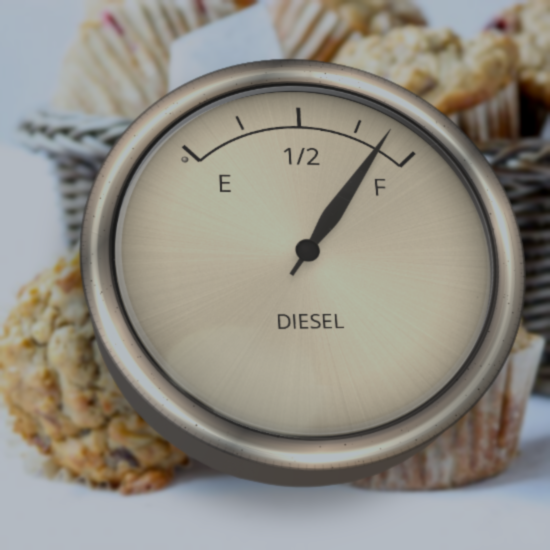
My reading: **0.875**
